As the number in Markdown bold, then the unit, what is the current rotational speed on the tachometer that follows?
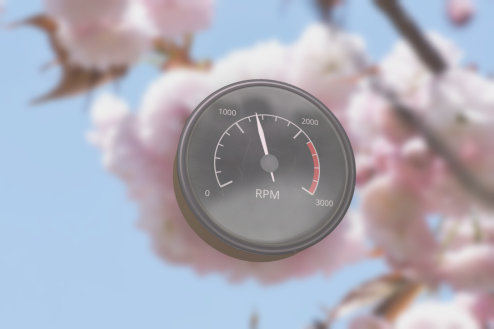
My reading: **1300** rpm
